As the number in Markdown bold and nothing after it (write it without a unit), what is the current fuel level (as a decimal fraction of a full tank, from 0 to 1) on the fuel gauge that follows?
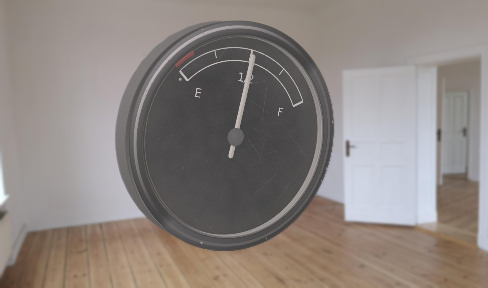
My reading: **0.5**
